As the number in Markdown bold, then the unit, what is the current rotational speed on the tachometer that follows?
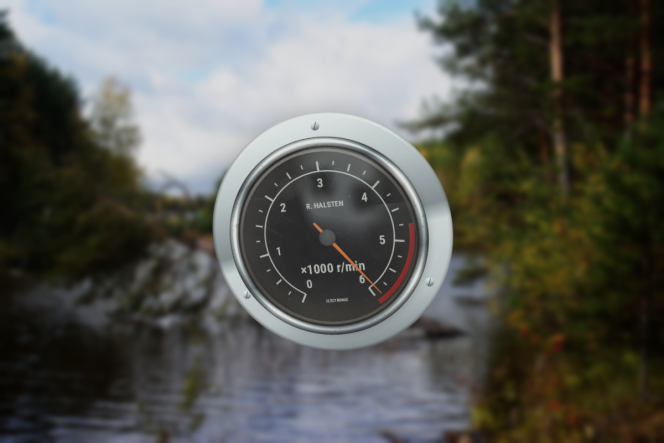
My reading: **5875** rpm
